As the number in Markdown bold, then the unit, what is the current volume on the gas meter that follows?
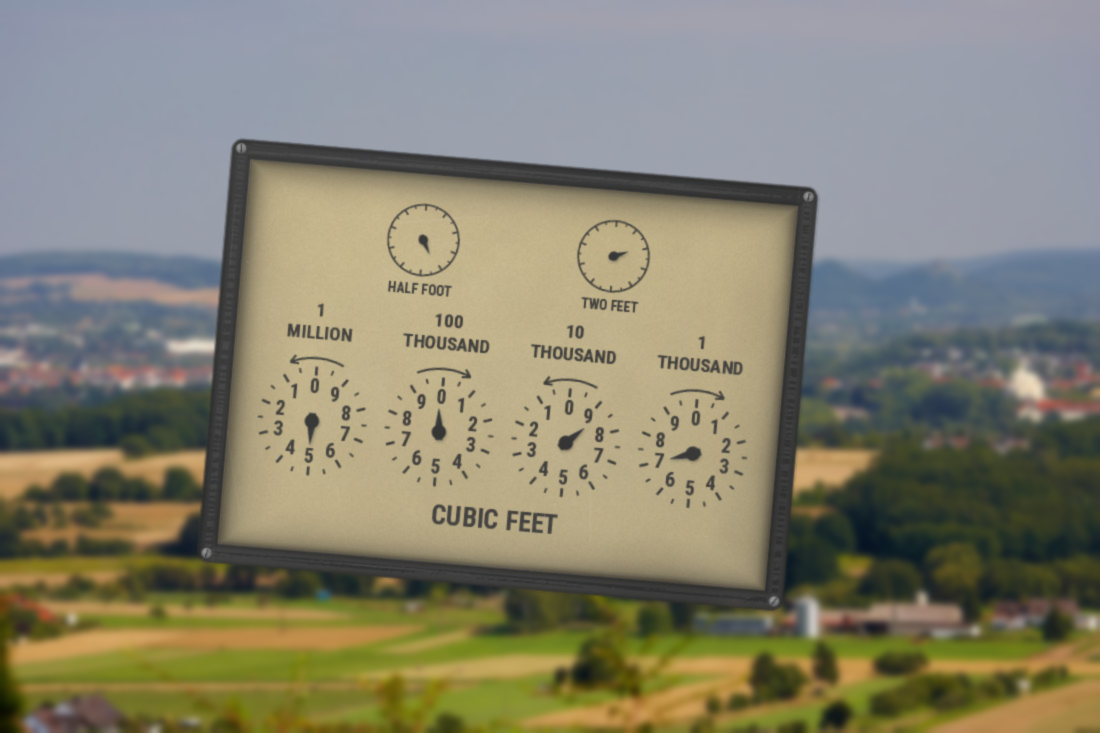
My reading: **498700** ft³
